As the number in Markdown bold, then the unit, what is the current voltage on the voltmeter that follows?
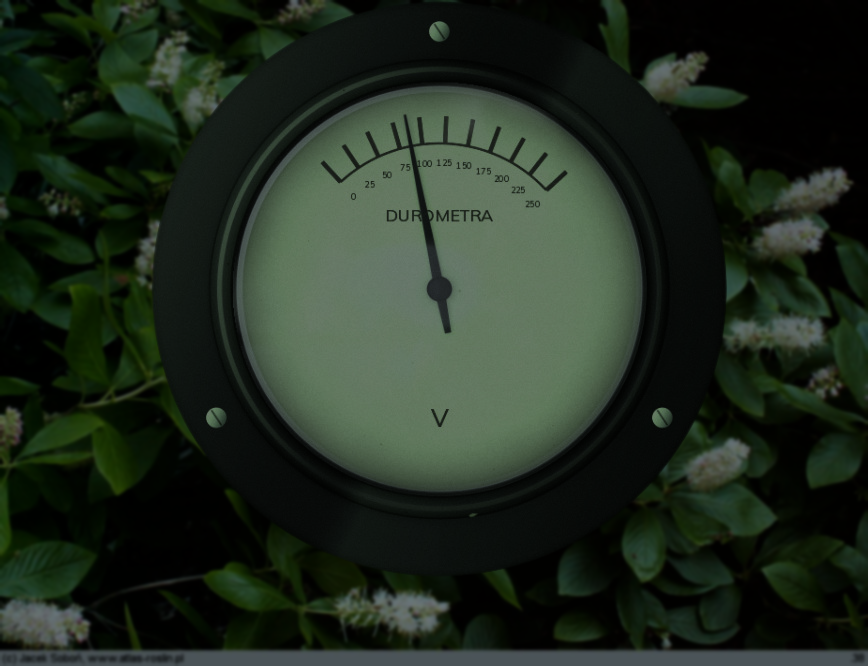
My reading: **87.5** V
